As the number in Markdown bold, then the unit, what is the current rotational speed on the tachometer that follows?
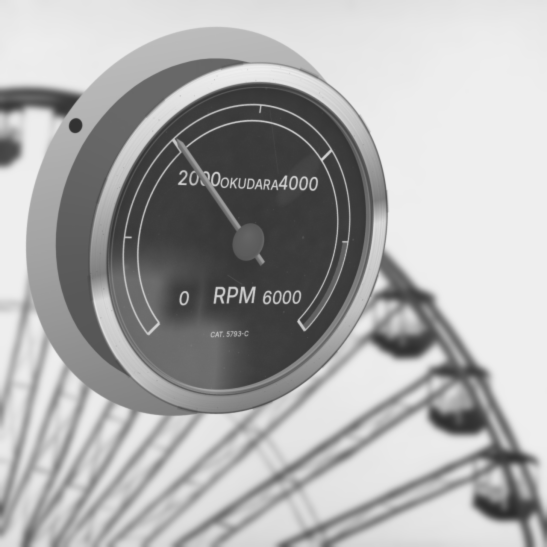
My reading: **2000** rpm
